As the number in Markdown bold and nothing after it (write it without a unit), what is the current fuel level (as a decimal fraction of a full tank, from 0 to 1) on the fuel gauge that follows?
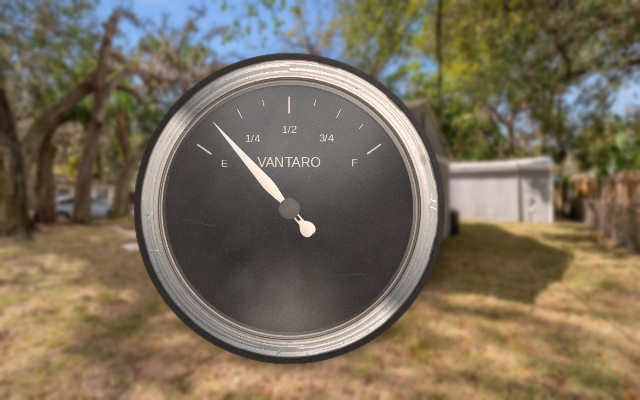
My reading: **0.125**
